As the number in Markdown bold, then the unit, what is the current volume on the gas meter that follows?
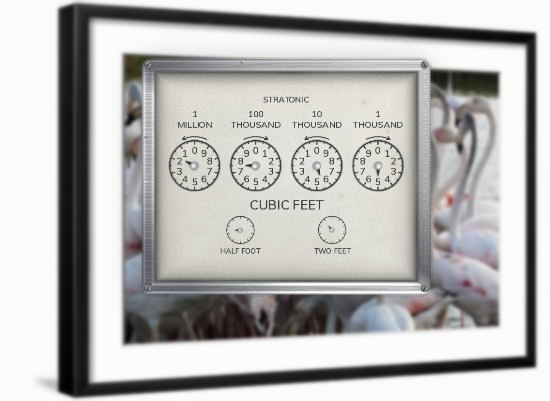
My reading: **175500** ft³
